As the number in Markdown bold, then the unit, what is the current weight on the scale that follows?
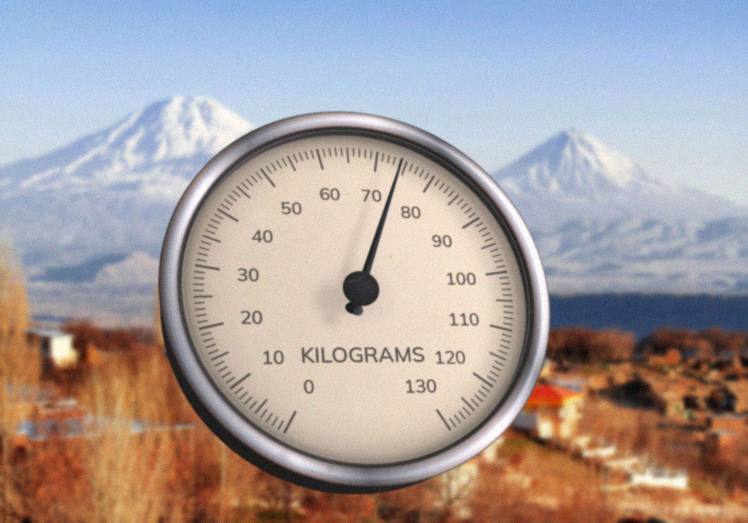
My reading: **74** kg
